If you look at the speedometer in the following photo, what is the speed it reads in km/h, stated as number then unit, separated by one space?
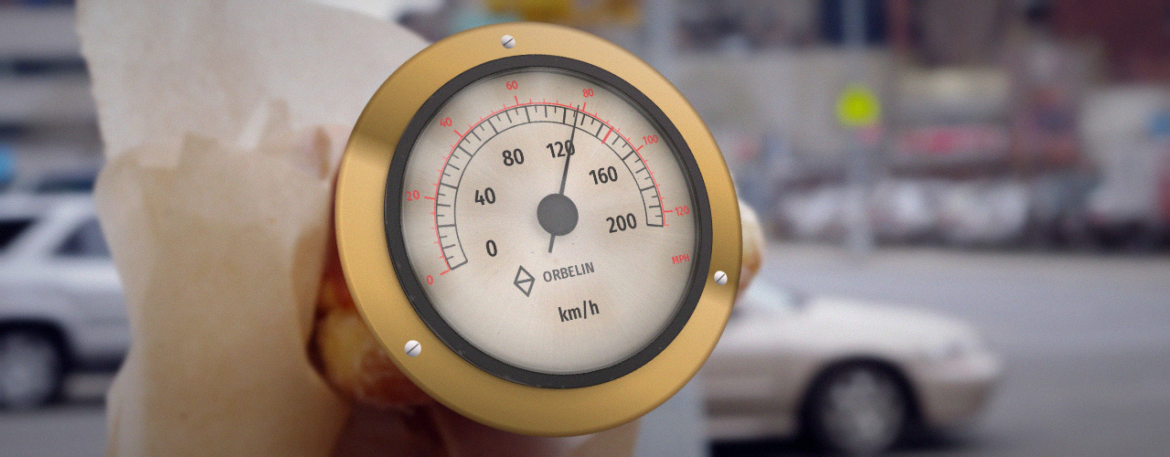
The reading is 125 km/h
